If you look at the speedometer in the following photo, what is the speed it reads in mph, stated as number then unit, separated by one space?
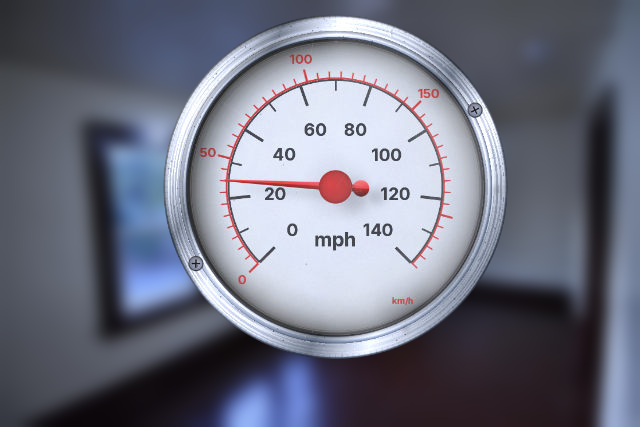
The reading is 25 mph
